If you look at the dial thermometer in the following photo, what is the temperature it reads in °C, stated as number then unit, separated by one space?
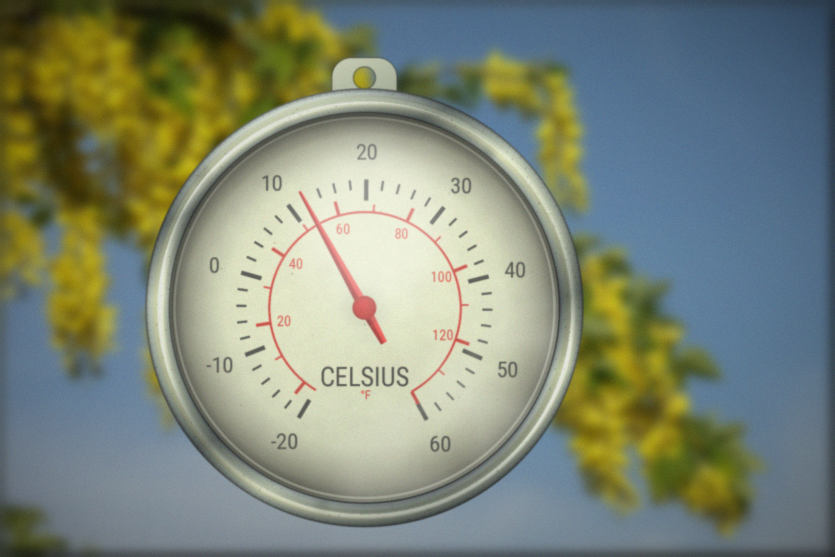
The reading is 12 °C
